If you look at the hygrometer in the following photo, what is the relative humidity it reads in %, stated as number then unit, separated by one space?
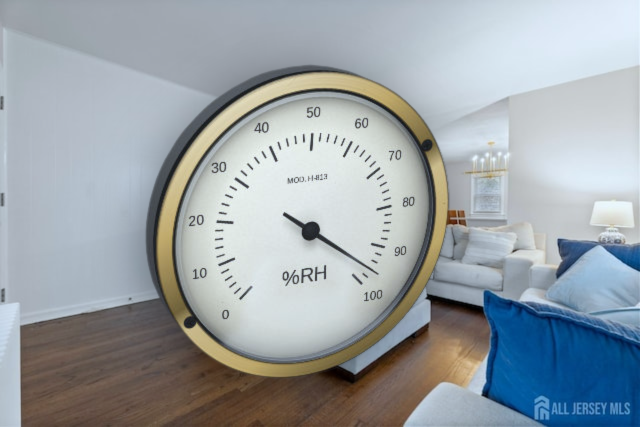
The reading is 96 %
